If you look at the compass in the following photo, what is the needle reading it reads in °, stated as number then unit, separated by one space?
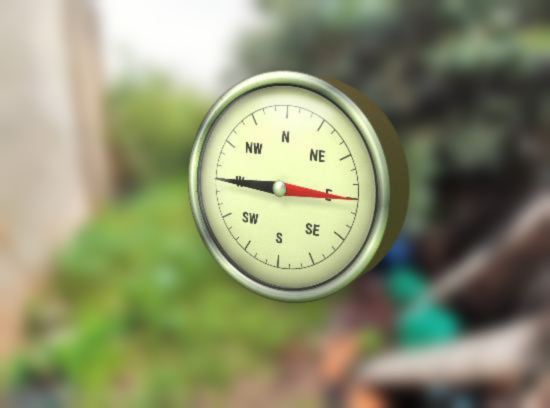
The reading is 90 °
